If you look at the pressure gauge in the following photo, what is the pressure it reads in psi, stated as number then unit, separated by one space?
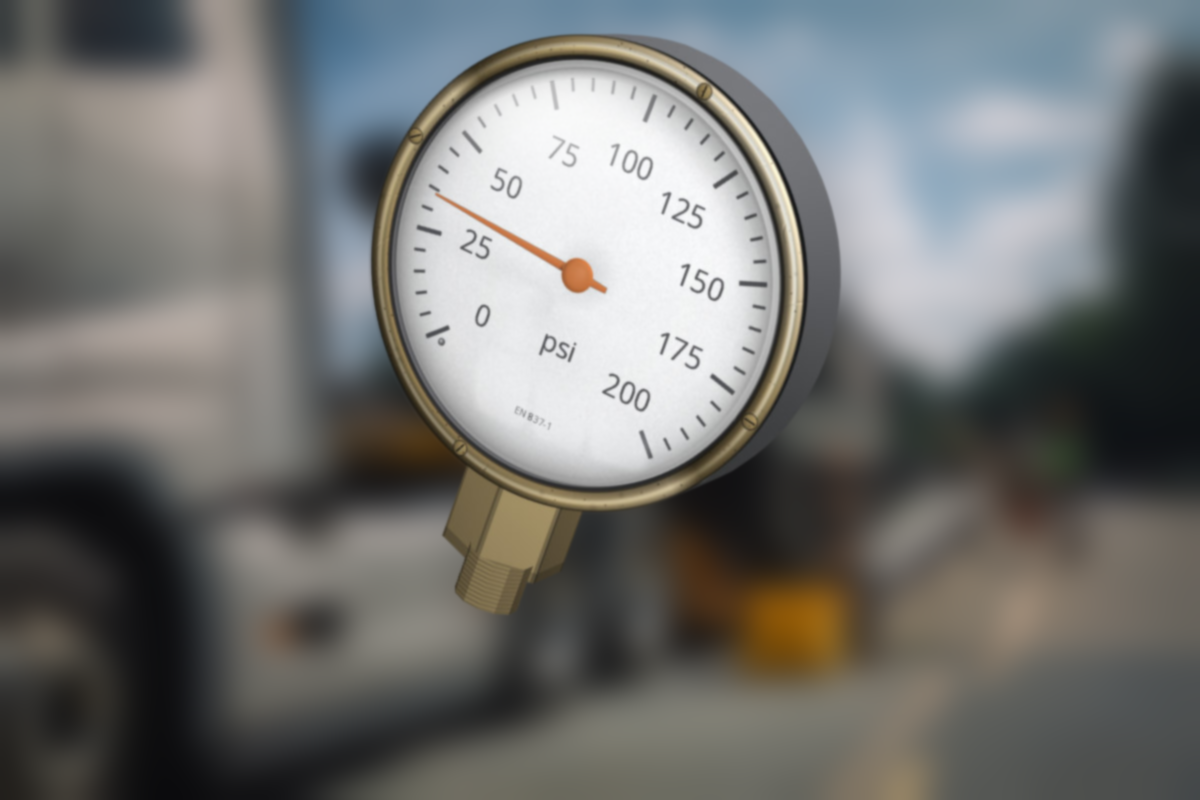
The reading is 35 psi
